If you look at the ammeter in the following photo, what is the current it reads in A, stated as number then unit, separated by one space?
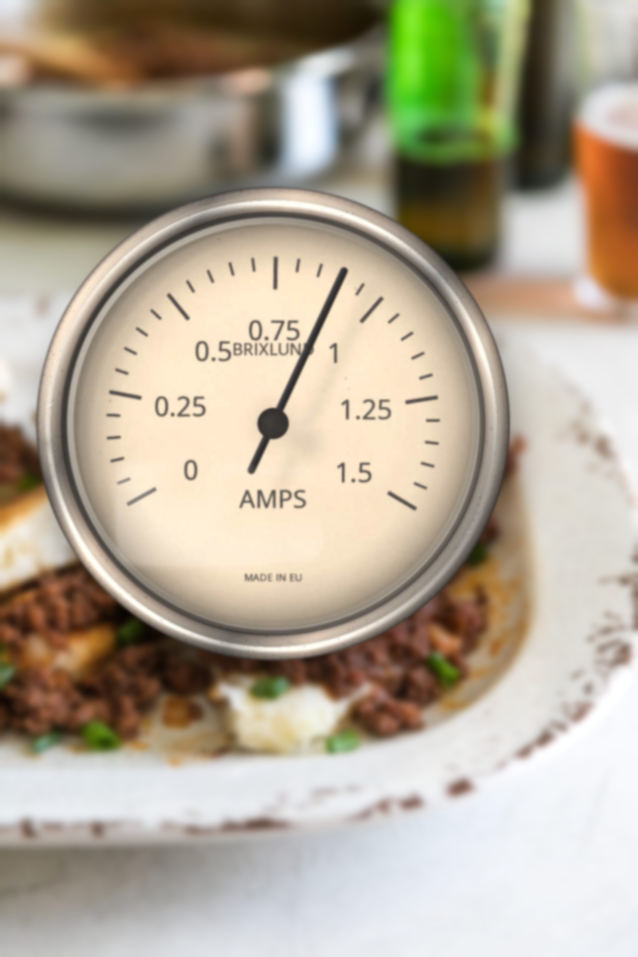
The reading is 0.9 A
